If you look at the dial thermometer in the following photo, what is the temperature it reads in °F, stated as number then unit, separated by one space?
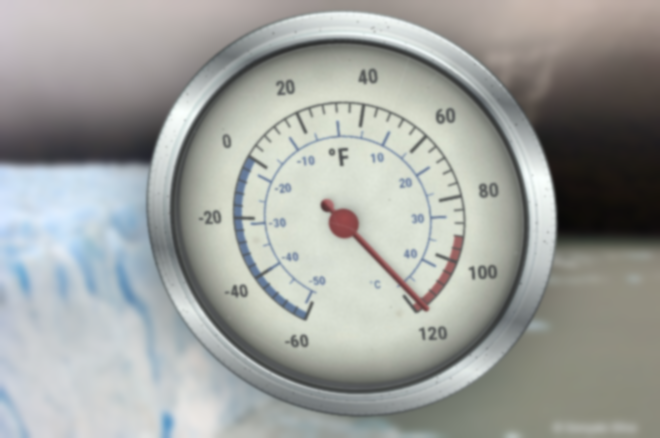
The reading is 116 °F
